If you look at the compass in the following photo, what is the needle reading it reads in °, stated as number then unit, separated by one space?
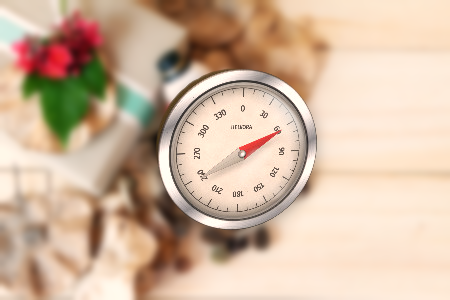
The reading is 60 °
